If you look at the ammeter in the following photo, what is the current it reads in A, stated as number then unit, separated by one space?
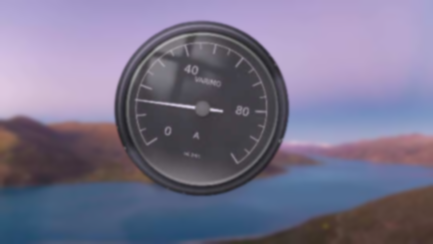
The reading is 15 A
